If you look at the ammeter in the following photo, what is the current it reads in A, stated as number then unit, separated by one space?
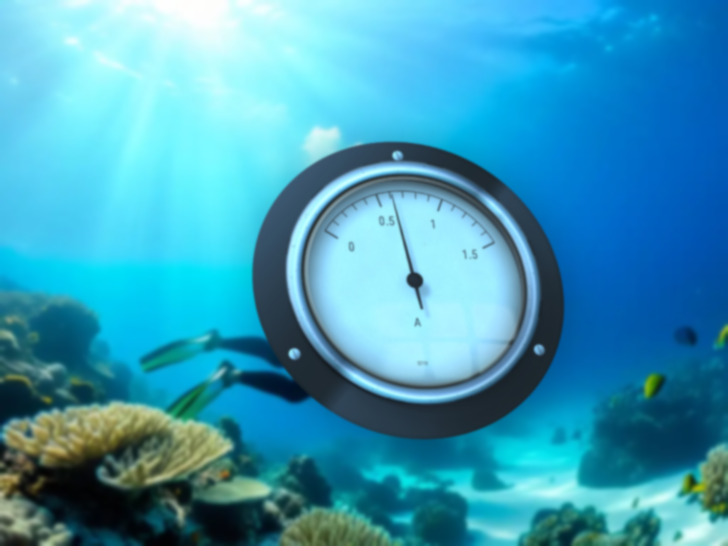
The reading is 0.6 A
